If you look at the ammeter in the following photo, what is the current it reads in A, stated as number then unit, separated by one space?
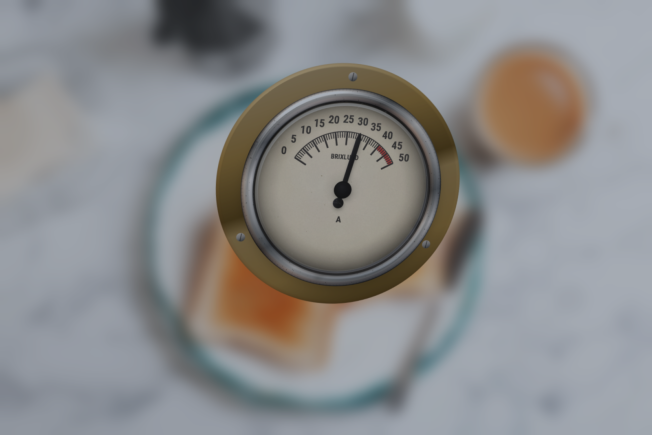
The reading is 30 A
